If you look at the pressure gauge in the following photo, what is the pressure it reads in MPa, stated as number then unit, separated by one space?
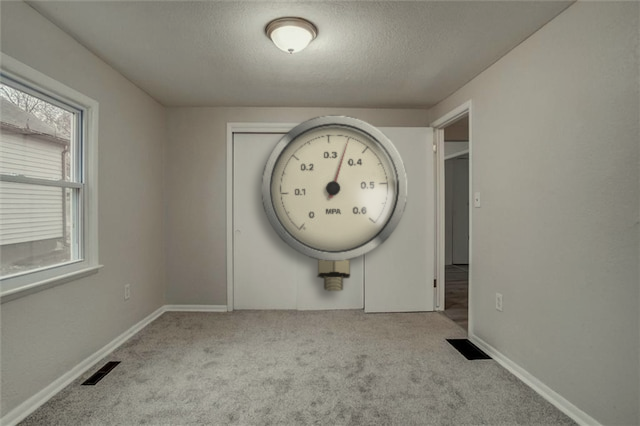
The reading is 0.35 MPa
